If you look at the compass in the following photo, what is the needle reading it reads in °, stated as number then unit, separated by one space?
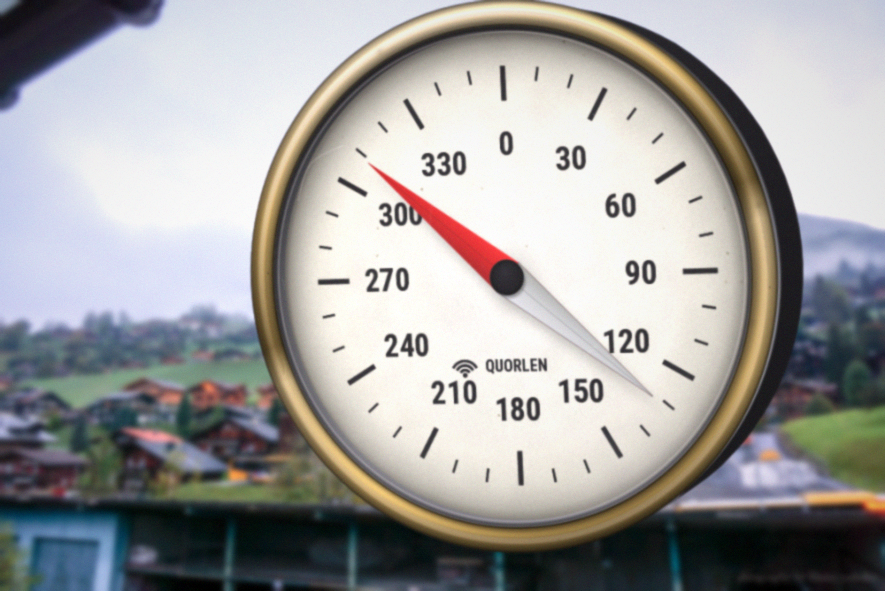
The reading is 310 °
